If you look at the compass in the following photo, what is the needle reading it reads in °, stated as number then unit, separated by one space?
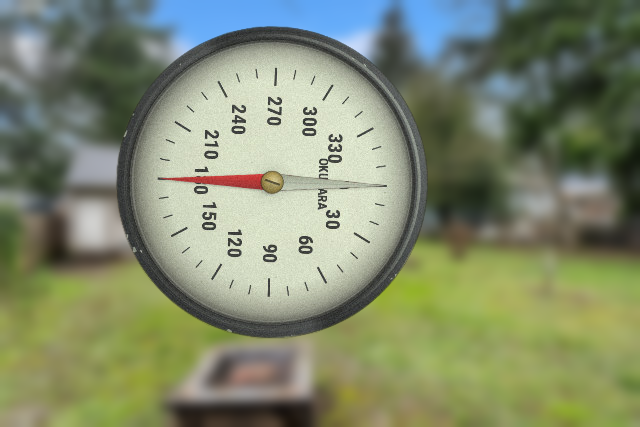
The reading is 180 °
